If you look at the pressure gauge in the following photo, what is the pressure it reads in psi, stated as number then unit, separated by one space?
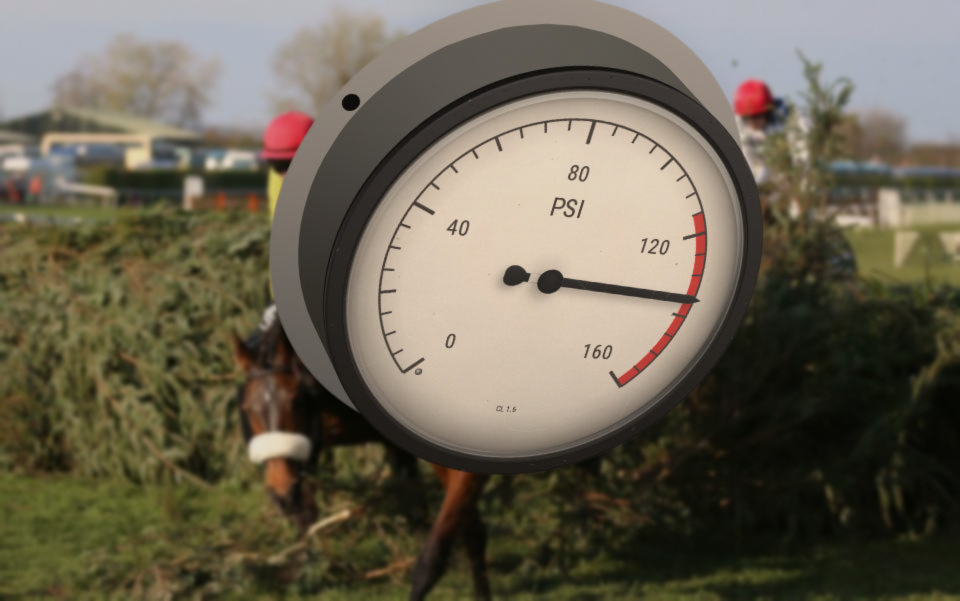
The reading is 135 psi
